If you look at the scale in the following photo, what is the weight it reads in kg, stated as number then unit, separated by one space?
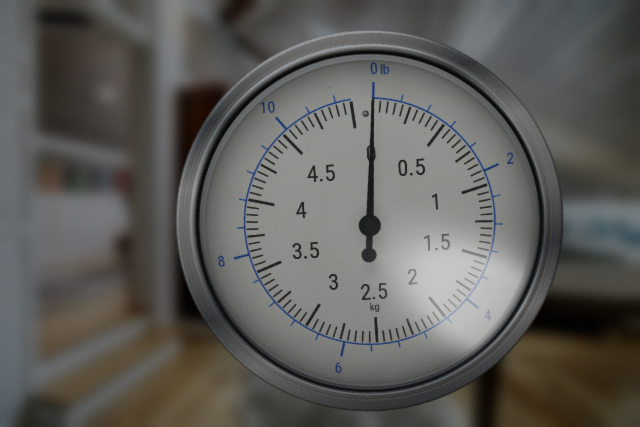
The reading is 0 kg
